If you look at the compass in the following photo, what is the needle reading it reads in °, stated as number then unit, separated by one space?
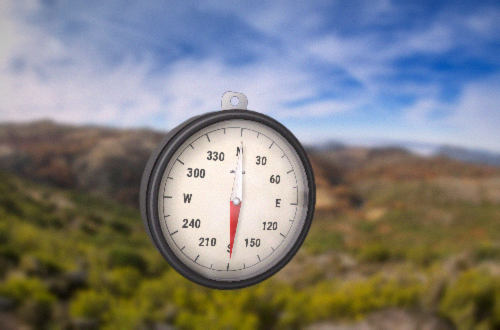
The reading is 180 °
